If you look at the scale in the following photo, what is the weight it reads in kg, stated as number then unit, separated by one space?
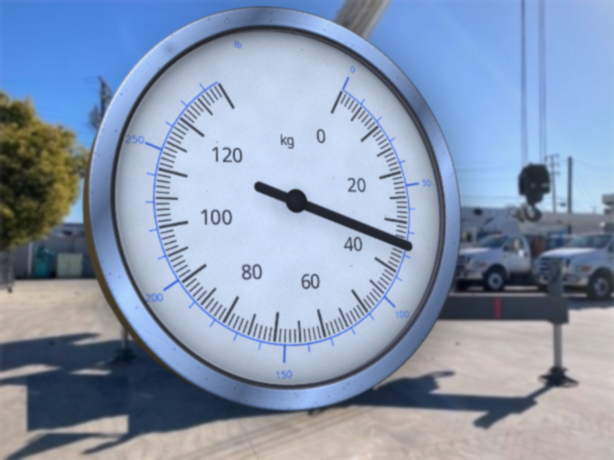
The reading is 35 kg
